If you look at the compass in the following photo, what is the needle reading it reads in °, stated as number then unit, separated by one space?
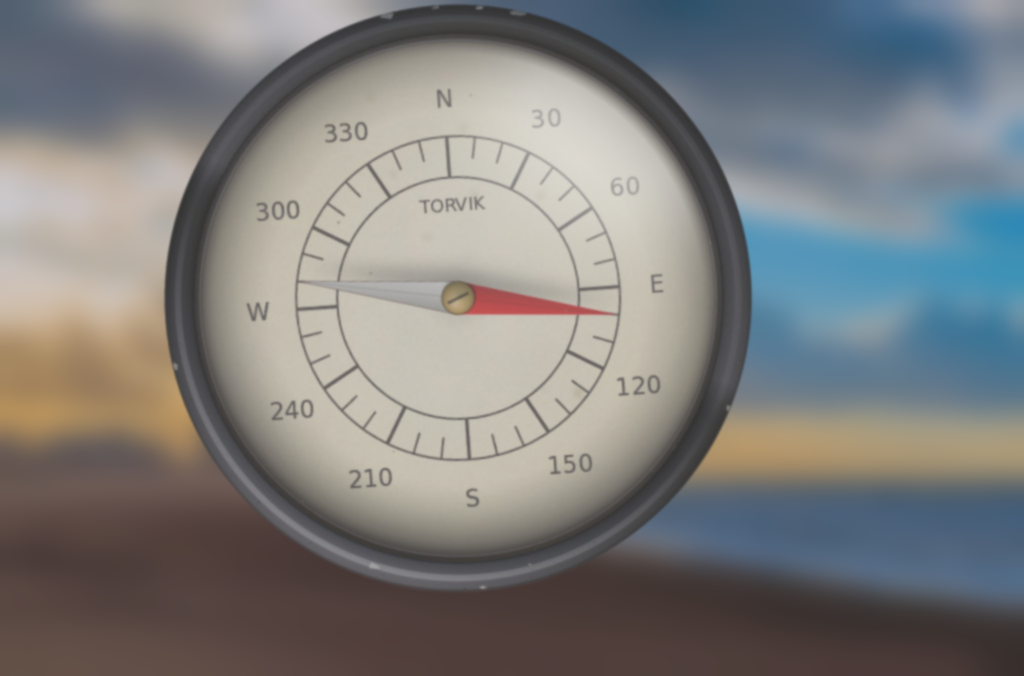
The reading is 100 °
